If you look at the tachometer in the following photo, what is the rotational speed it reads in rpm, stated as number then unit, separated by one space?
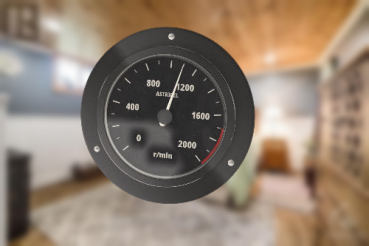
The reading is 1100 rpm
